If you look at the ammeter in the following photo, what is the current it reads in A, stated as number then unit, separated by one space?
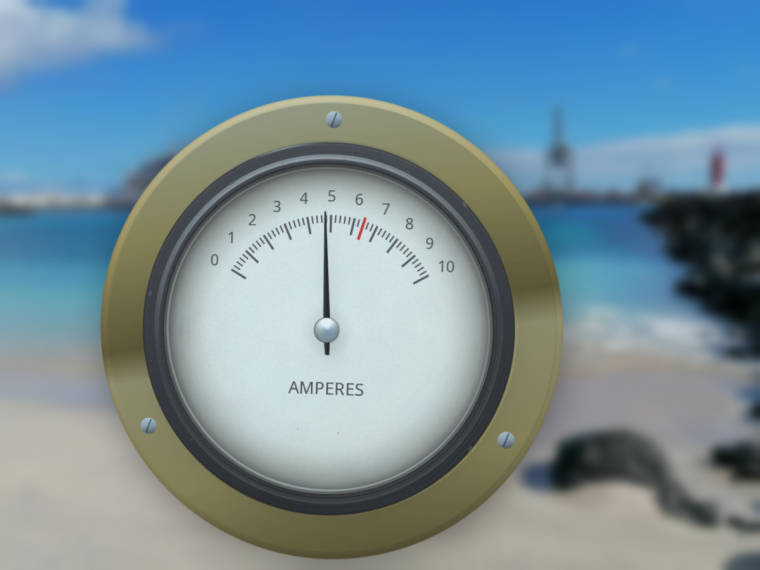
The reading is 4.8 A
